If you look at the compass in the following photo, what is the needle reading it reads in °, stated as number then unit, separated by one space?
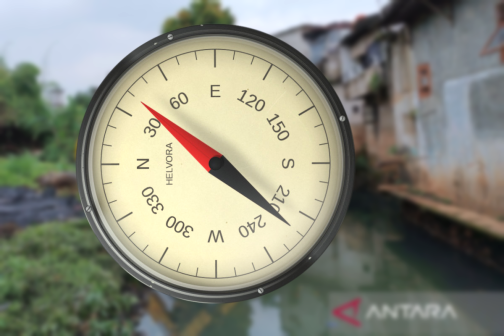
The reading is 40 °
